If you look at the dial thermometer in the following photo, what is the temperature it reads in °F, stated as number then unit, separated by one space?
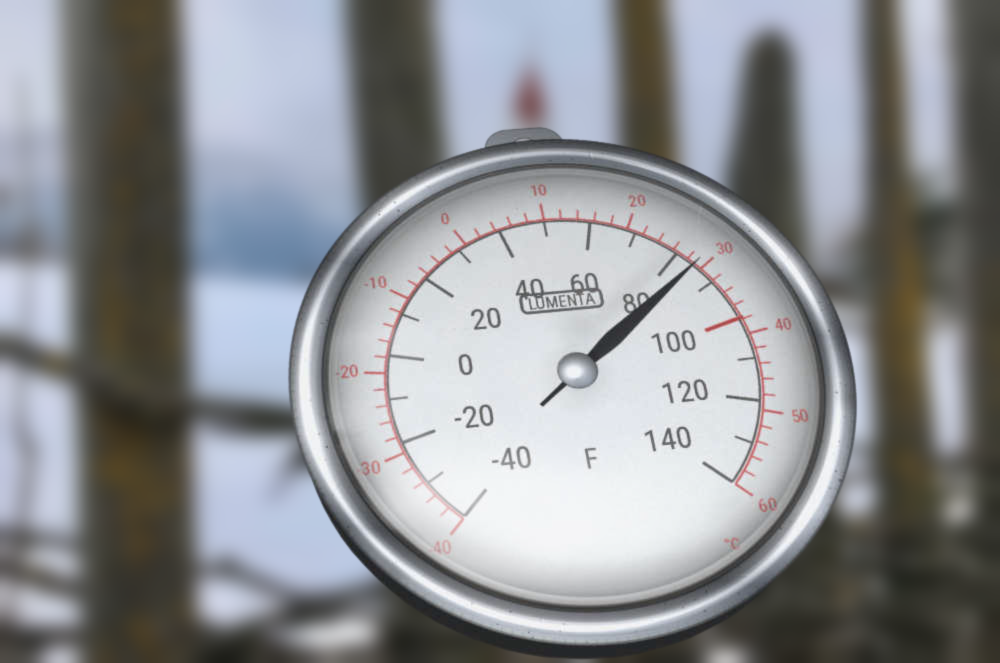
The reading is 85 °F
